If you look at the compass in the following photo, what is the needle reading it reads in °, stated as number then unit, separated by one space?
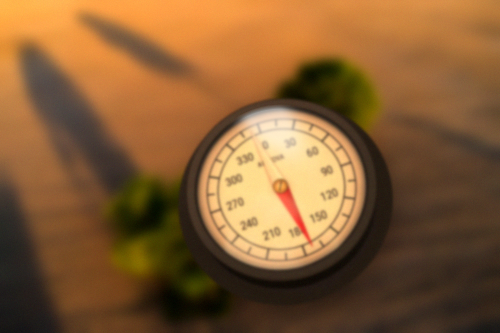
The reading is 172.5 °
